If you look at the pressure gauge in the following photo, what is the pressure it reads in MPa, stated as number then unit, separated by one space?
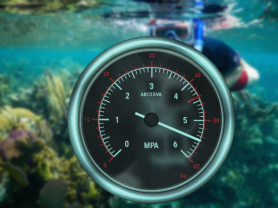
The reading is 5.5 MPa
